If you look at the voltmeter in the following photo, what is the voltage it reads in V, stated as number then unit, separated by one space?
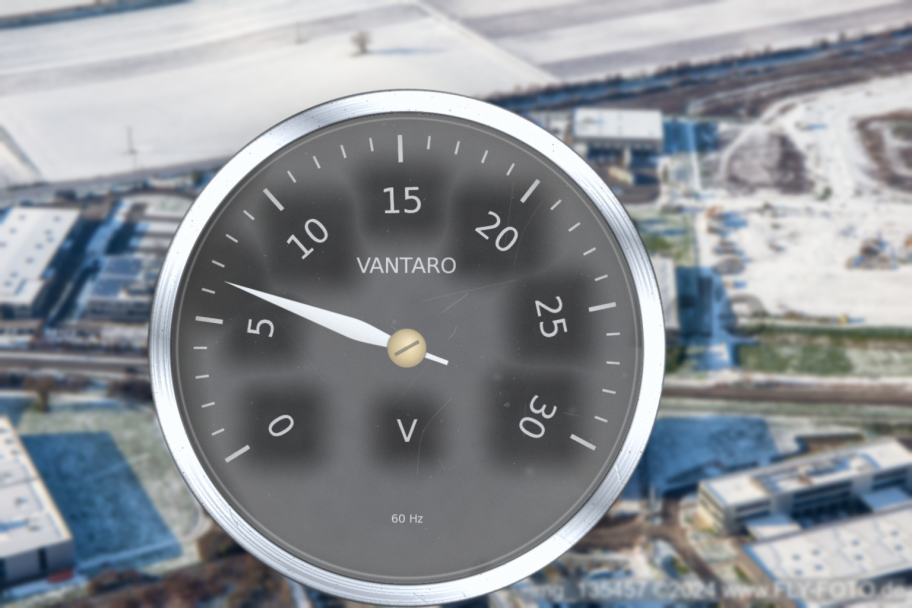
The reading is 6.5 V
